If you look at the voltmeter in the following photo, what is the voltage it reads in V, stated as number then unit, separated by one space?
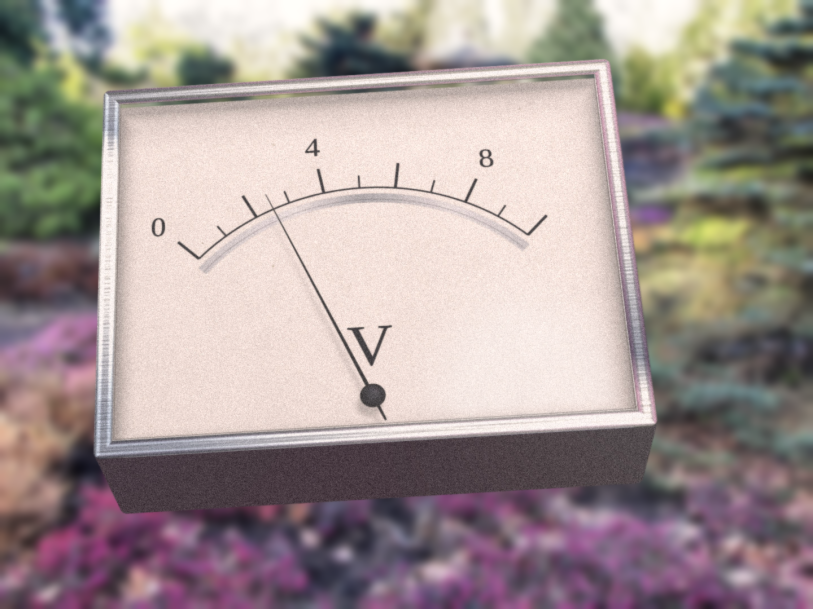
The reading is 2.5 V
